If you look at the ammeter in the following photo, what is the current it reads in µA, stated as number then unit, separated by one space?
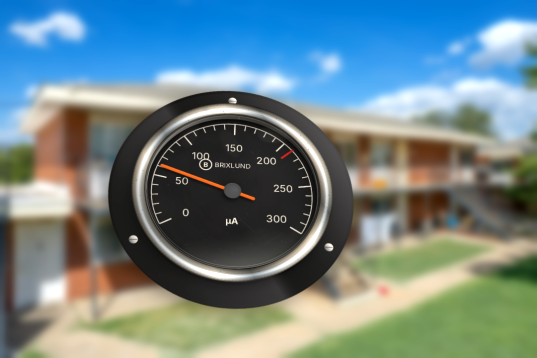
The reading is 60 µA
